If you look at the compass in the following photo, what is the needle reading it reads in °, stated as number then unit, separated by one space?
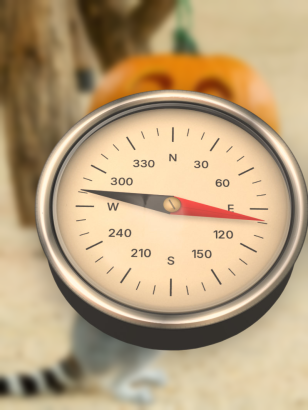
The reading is 100 °
